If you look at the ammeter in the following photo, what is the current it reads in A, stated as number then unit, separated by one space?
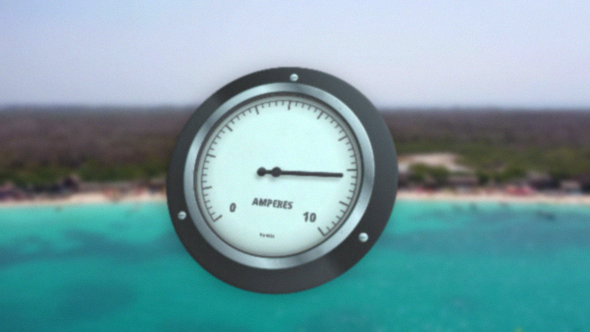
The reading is 8.2 A
